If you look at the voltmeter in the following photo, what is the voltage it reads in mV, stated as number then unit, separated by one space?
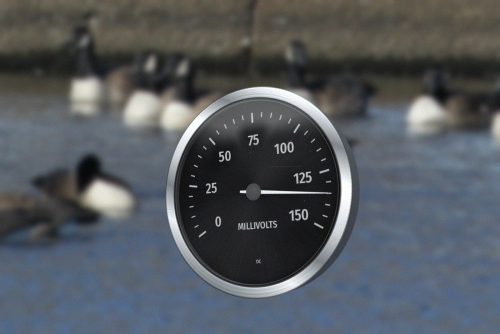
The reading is 135 mV
